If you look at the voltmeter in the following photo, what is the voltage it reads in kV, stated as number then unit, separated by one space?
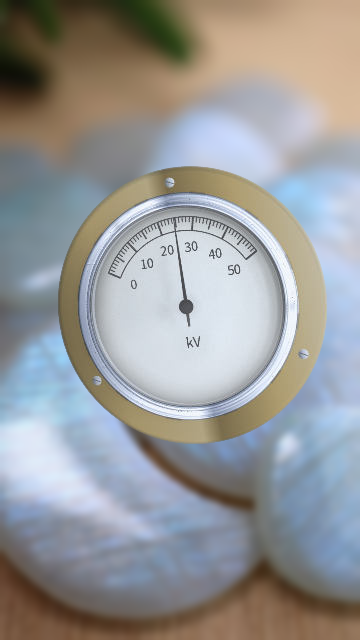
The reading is 25 kV
